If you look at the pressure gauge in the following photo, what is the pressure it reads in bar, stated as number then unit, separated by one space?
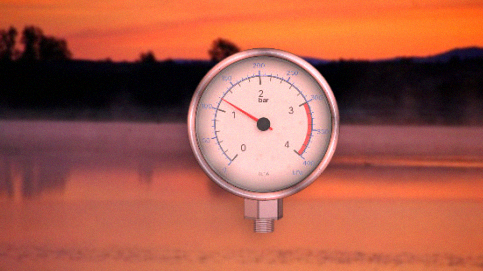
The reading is 1.2 bar
